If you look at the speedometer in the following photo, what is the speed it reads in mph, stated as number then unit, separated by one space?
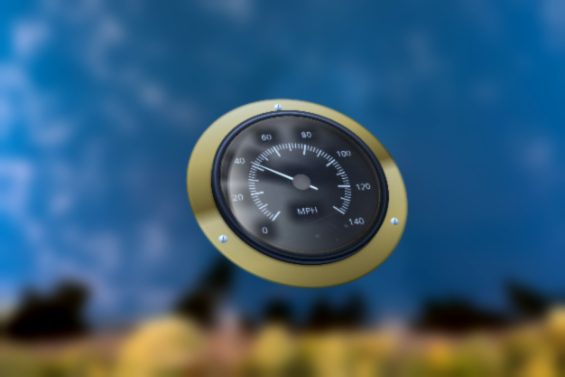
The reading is 40 mph
